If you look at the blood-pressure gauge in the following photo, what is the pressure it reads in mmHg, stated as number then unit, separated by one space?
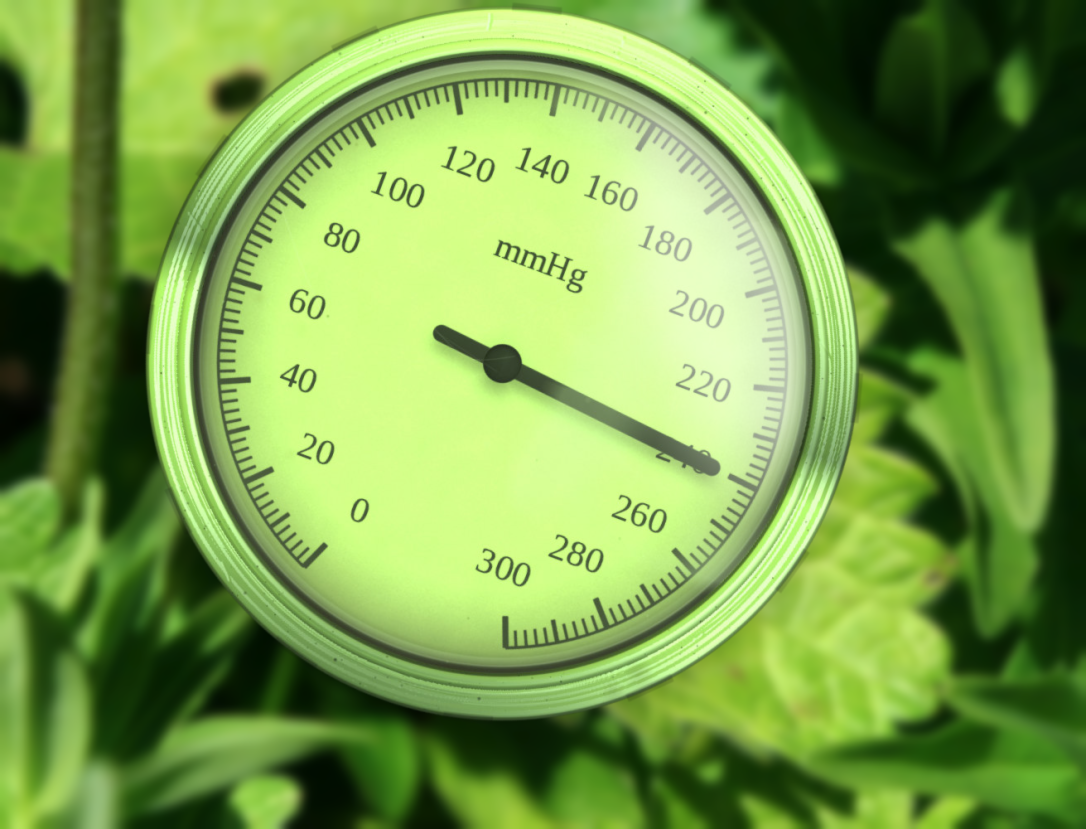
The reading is 240 mmHg
